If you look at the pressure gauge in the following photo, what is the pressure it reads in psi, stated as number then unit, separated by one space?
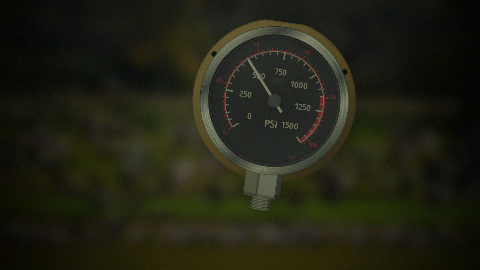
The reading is 500 psi
